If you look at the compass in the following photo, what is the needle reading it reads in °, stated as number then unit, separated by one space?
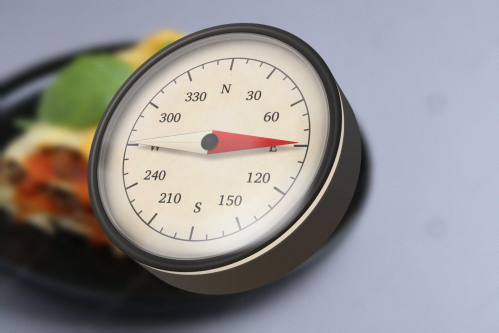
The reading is 90 °
